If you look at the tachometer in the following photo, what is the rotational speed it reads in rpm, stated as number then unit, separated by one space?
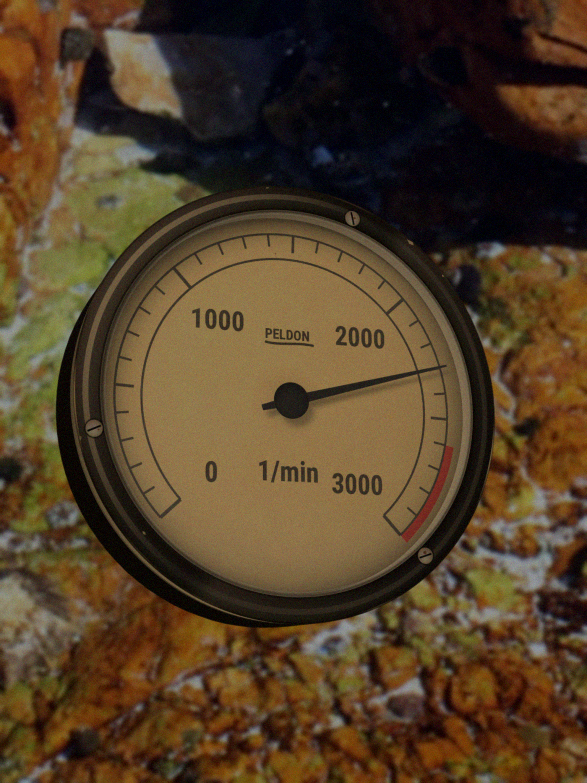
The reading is 2300 rpm
